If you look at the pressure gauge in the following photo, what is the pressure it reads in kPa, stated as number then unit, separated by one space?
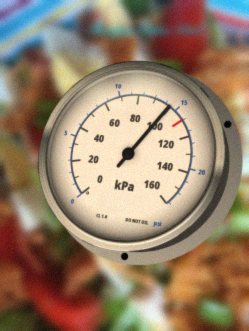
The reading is 100 kPa
